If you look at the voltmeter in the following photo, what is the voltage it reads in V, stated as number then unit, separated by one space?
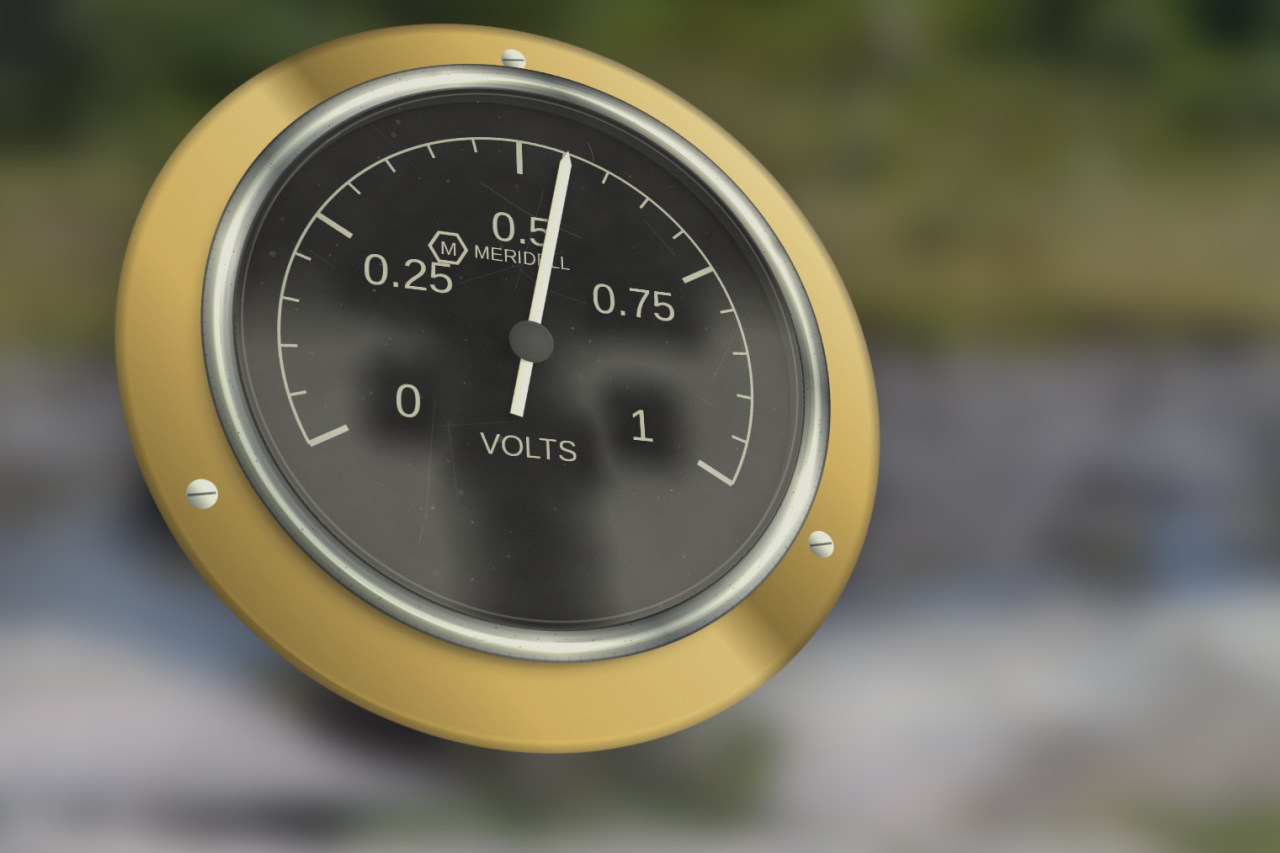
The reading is 0.55 V
